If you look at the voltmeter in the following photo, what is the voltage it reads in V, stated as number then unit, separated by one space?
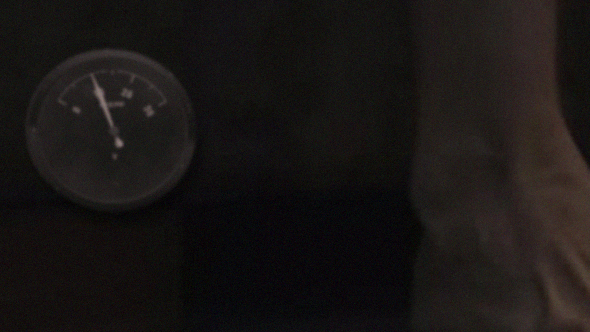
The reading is 10 V
